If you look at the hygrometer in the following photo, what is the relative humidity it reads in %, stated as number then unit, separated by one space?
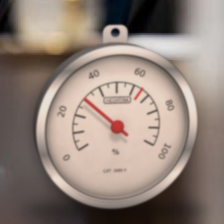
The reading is 30 %
